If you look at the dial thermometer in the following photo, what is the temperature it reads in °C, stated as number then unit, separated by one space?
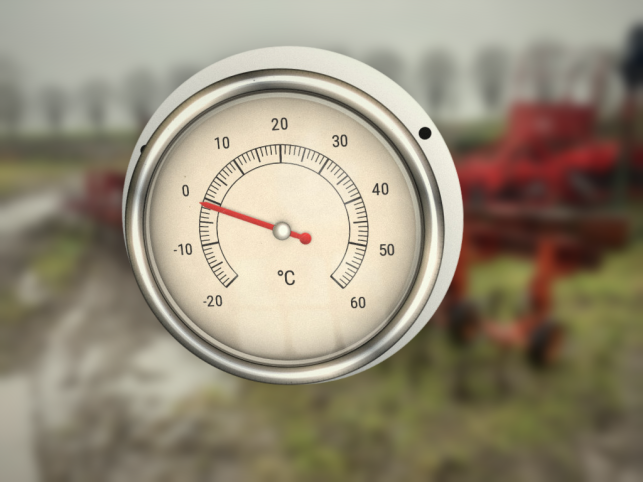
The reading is -1 °C
